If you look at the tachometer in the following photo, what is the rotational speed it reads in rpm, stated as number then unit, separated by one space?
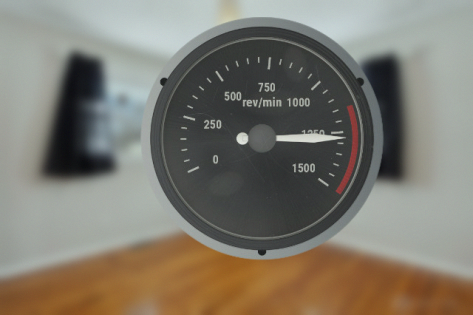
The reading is 1275 rpm
